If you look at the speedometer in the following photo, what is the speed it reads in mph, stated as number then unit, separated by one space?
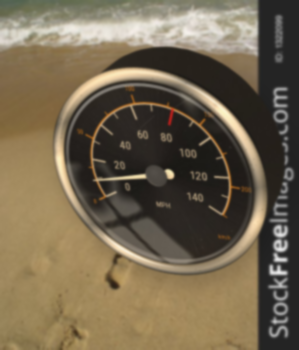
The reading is 10 mph
